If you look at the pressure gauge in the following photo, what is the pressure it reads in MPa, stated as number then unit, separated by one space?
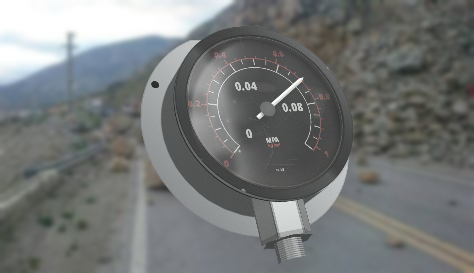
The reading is 0.07 MPa
